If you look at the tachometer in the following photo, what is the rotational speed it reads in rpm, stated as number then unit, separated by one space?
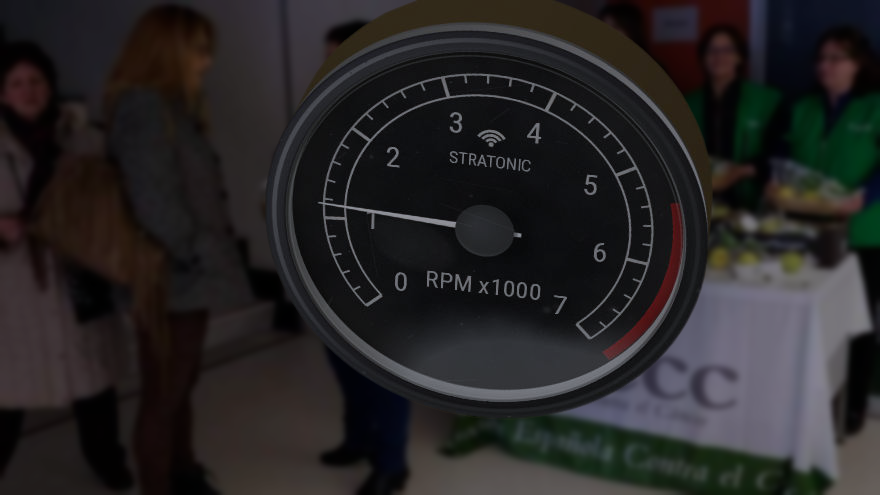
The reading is 1200 rpm
